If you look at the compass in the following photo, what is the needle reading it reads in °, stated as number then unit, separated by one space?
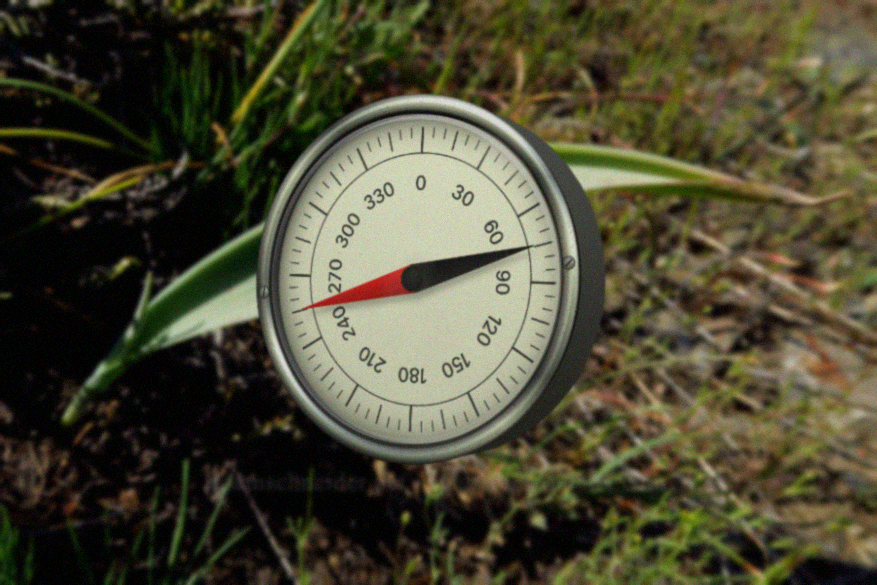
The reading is 255 °
